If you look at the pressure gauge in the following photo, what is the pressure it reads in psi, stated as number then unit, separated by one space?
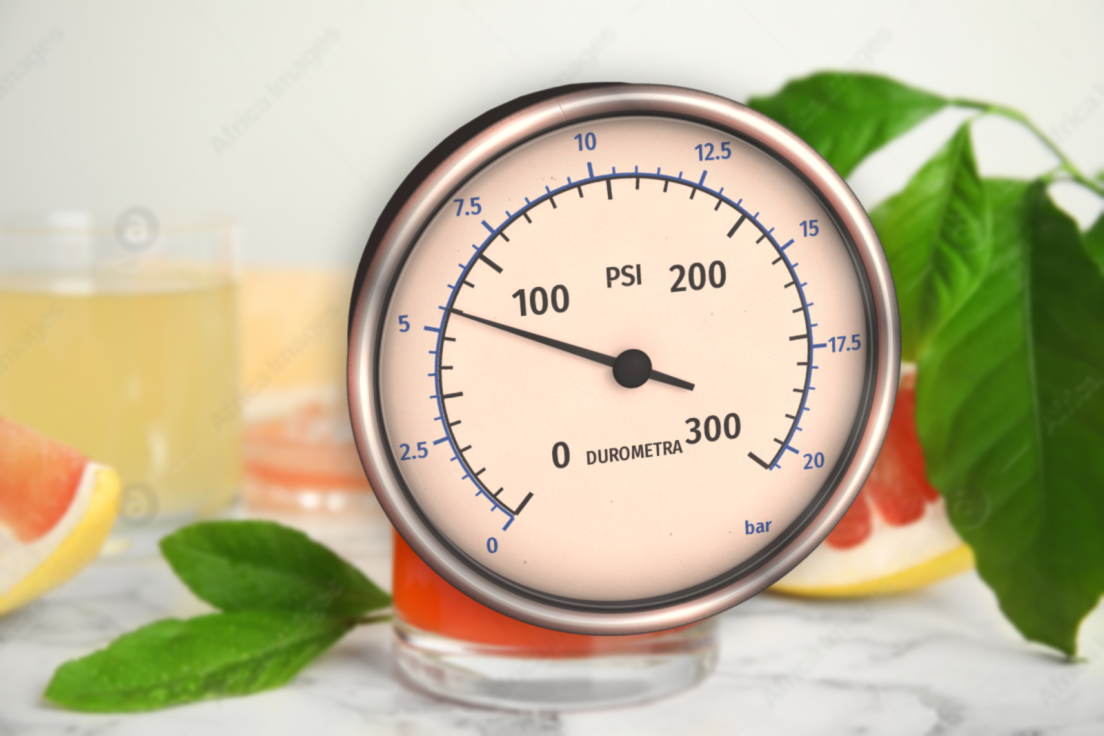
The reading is 80 psi
